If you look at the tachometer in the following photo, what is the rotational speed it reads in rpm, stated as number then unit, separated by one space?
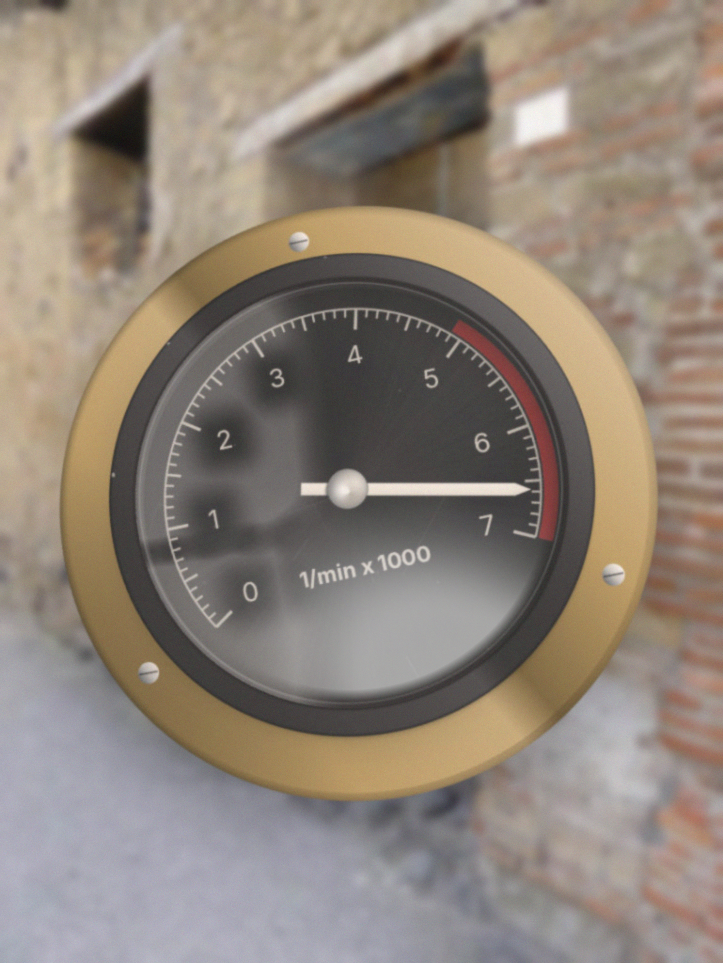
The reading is 6600 rpm
